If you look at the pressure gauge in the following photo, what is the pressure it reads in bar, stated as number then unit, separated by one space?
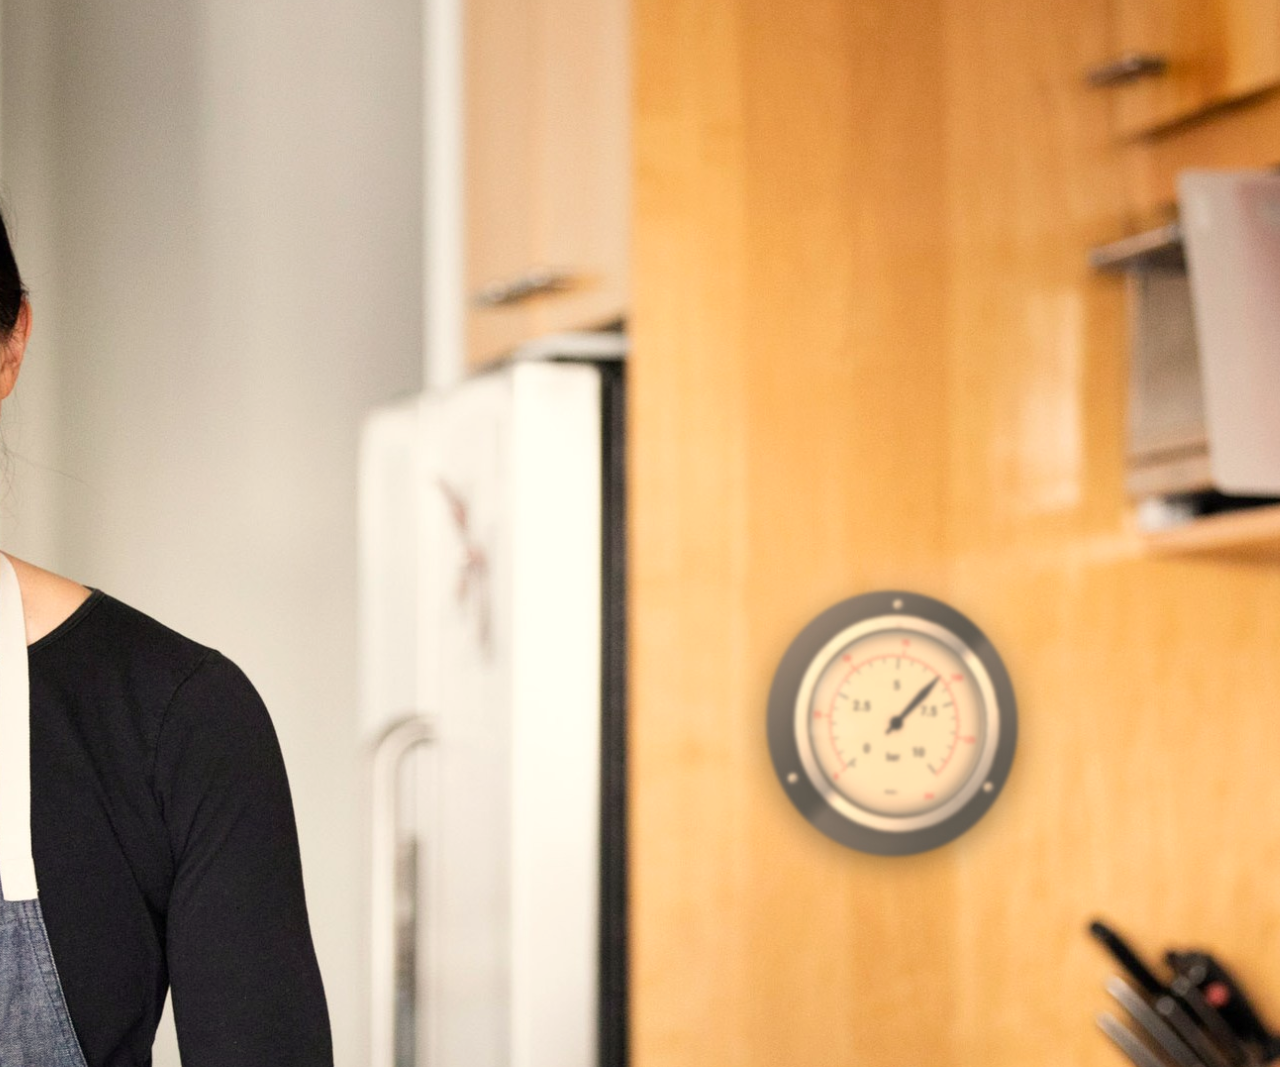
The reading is 6.5 bar
